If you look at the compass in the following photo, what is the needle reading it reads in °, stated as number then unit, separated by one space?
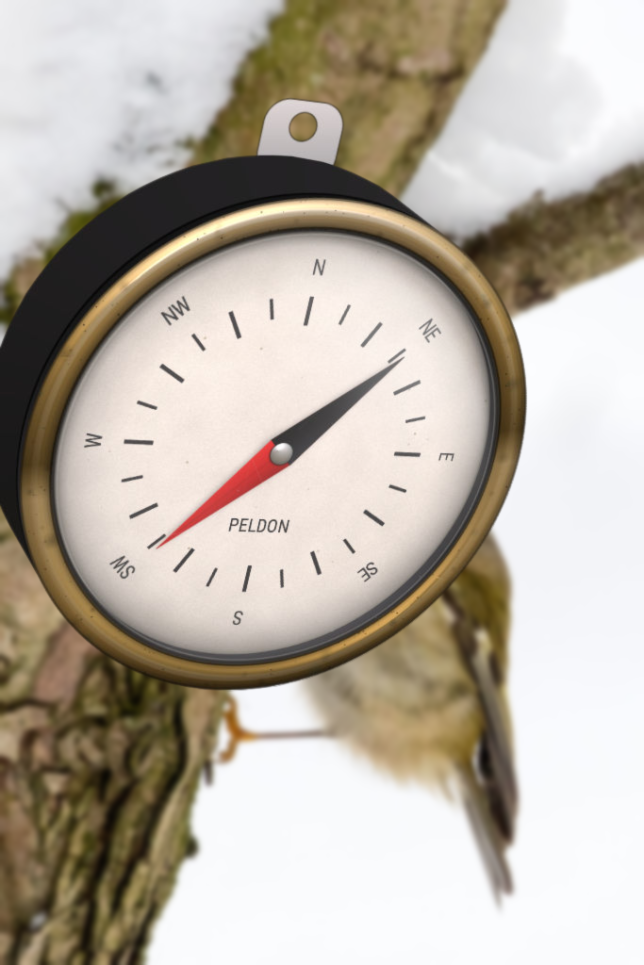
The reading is 225 °
